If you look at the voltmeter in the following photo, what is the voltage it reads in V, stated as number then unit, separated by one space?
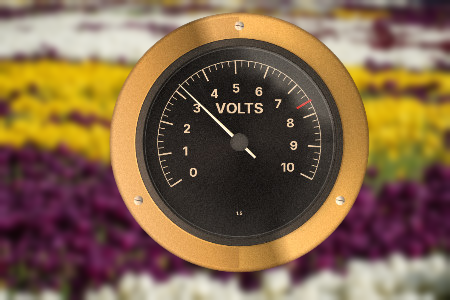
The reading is 3.2 V
